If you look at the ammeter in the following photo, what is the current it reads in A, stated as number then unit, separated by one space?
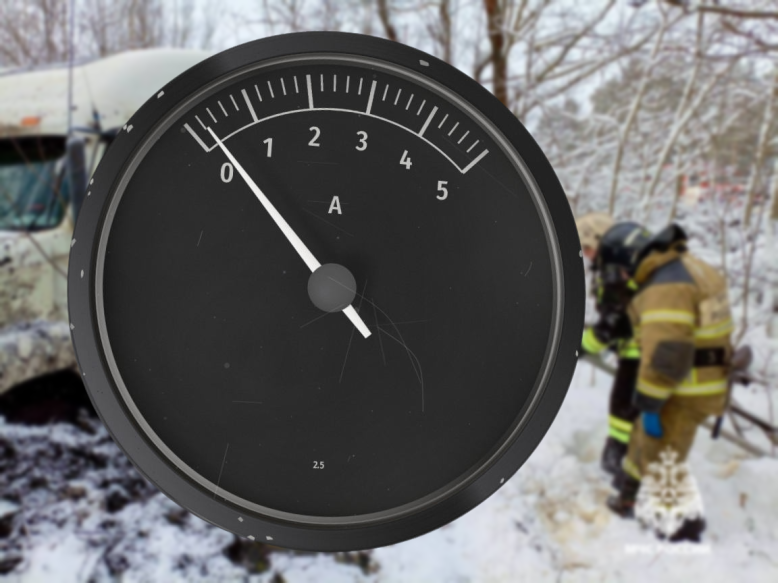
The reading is 0.2 A
